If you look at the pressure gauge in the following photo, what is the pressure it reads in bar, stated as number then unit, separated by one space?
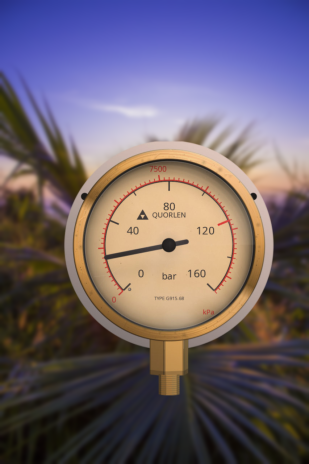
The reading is 20 bar
